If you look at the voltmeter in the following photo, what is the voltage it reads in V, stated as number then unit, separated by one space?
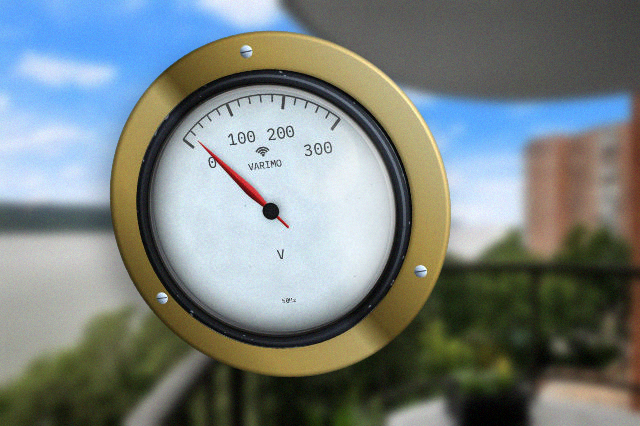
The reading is 20 V
